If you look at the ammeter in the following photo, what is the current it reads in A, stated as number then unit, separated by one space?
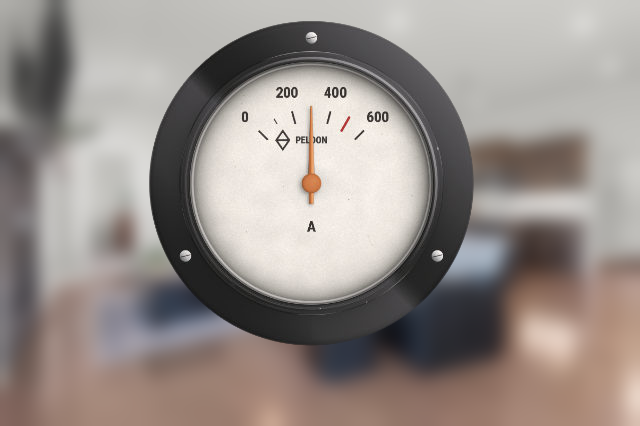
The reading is 300 A
